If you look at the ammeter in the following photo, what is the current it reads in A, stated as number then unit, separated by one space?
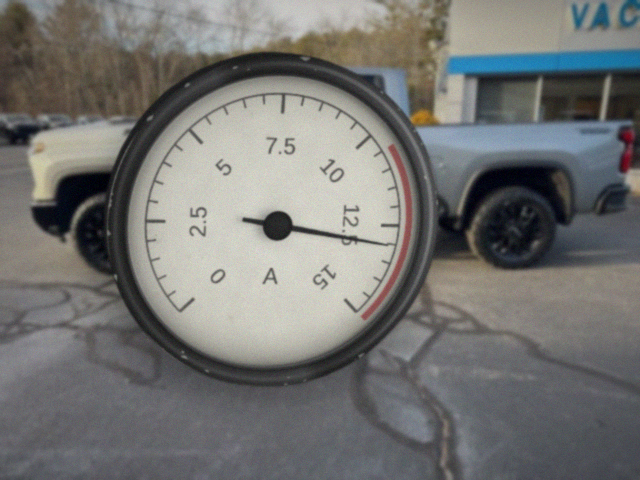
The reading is 13 A
